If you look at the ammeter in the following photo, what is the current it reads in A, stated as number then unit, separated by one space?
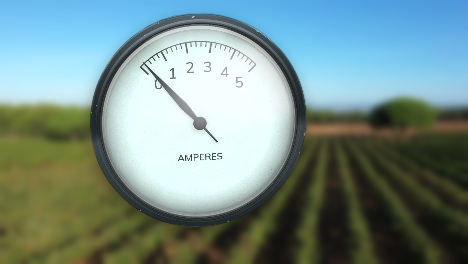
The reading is 0.2 A
